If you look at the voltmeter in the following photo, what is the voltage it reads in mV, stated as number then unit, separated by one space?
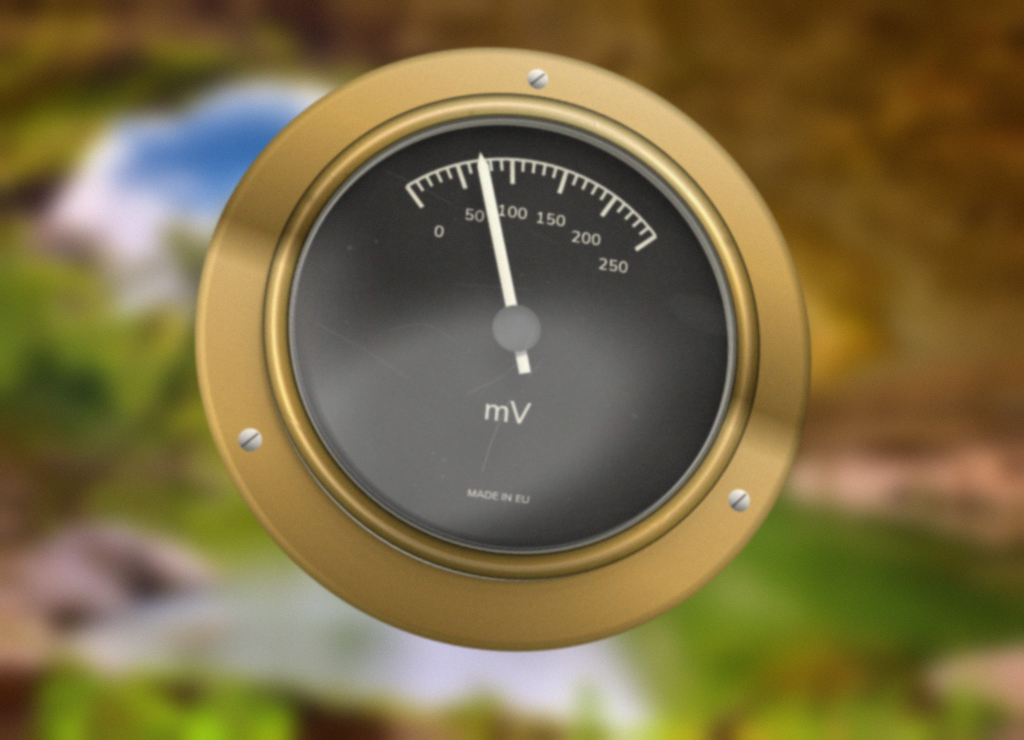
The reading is 70 mV
